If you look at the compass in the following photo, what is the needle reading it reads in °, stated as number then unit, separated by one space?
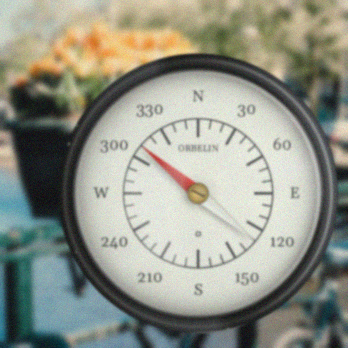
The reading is 310 °
